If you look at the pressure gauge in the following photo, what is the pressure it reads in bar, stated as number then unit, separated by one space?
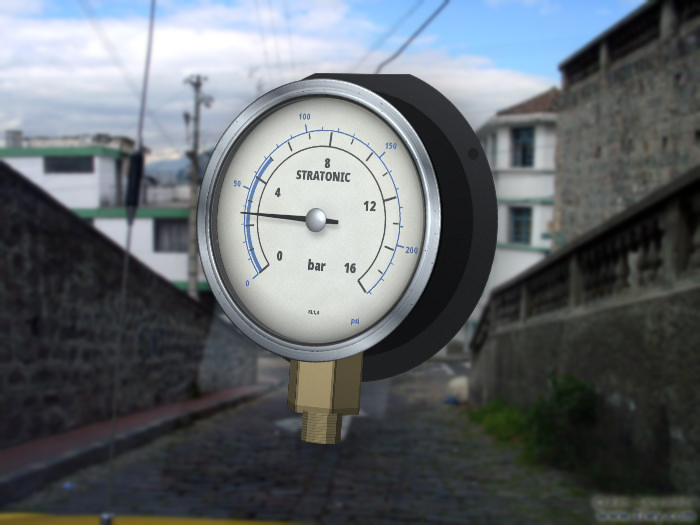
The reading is 2.5 bar
